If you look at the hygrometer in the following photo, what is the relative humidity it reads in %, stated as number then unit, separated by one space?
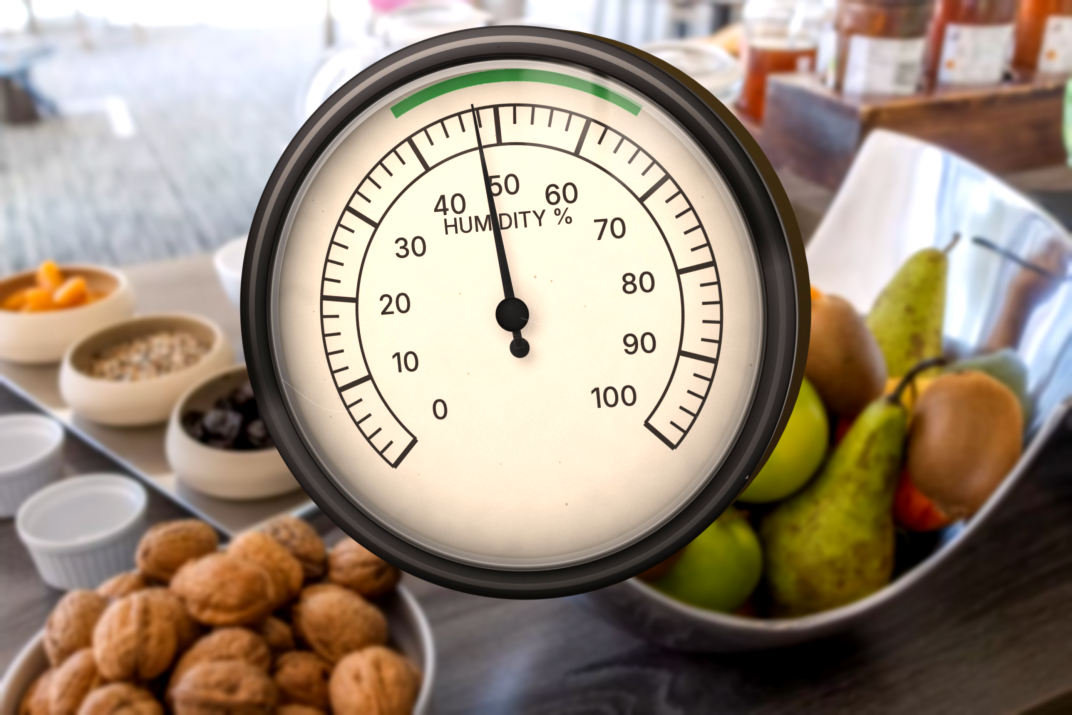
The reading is 48 %
